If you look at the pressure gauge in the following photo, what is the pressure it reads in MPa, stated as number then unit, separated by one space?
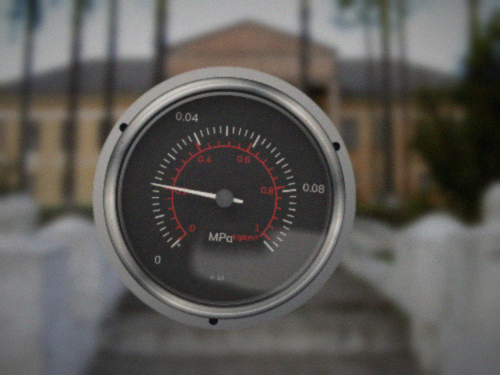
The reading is 0.02 MPa
